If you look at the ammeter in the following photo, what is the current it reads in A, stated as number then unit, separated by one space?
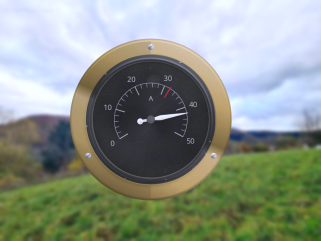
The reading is 42 A
